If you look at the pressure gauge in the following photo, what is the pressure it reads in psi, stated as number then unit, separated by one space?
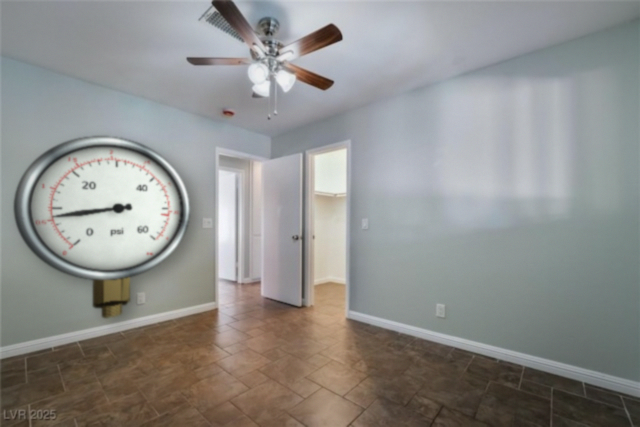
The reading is 8 psi
